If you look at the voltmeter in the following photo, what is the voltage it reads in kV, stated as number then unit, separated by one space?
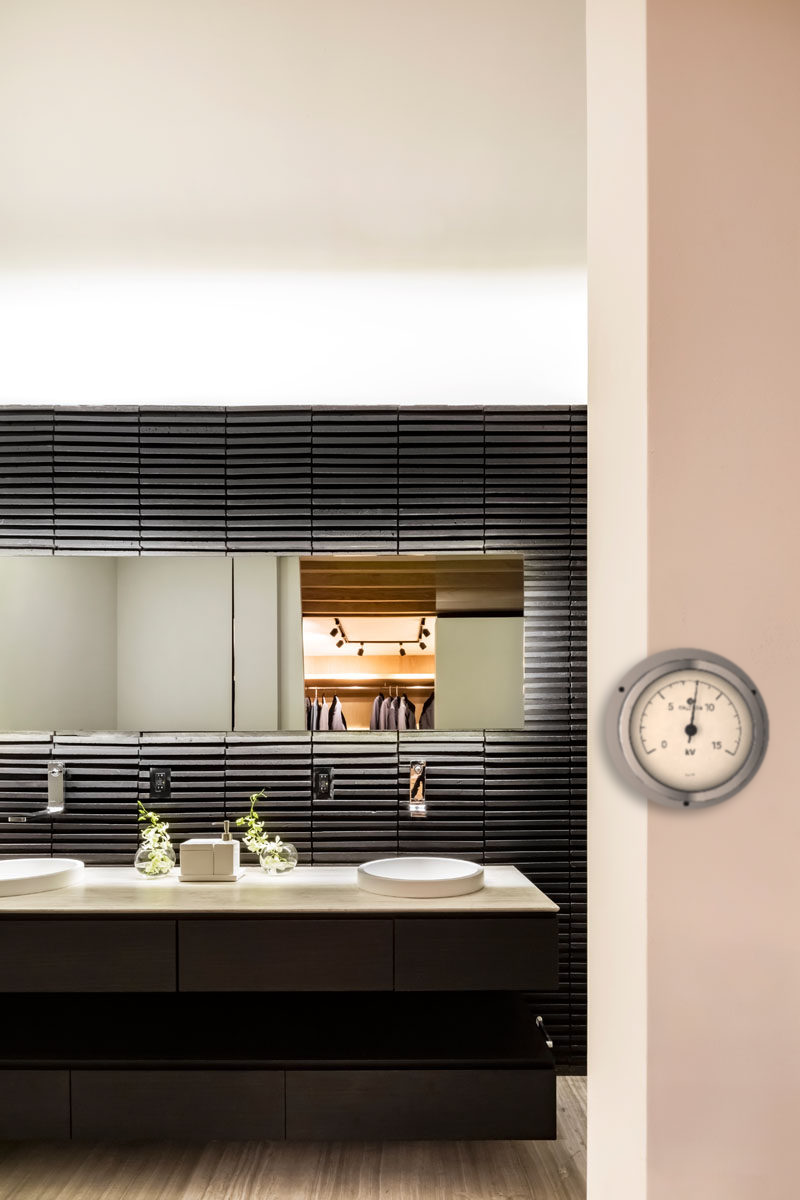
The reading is 8 kV
